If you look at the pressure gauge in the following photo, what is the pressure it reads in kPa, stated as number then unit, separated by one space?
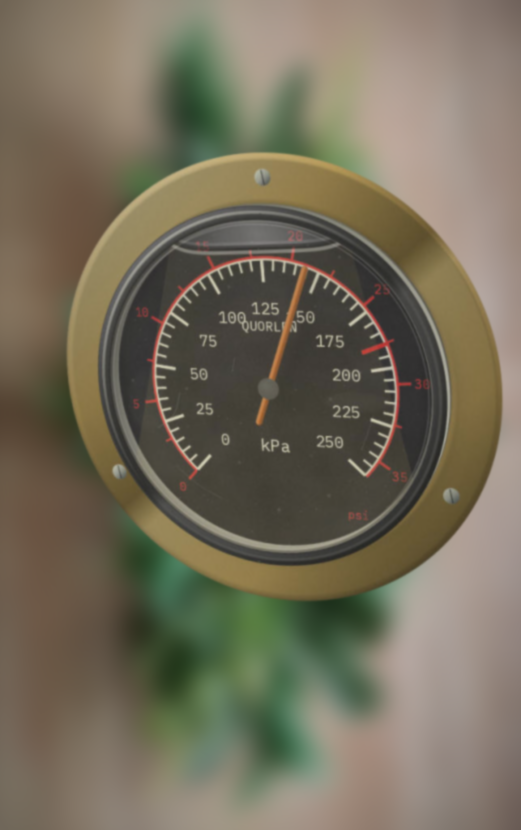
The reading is 145 kPa
